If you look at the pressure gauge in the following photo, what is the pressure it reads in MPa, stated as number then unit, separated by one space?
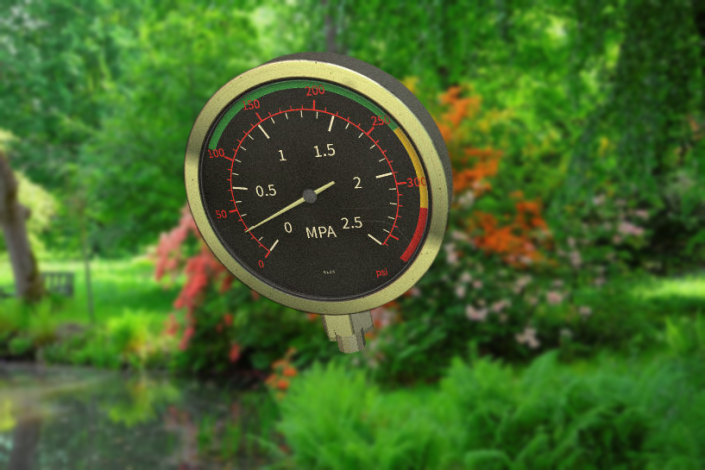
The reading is 0.2 MPa
